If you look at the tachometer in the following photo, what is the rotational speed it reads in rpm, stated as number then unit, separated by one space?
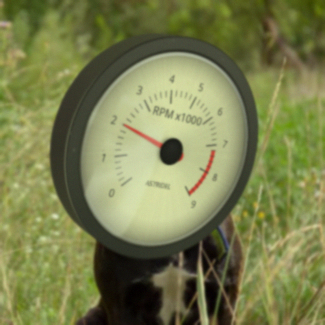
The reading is 2000 rpm
